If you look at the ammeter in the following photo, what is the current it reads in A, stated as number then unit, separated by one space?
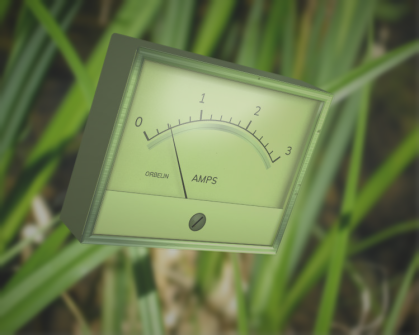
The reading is 0.4 A
